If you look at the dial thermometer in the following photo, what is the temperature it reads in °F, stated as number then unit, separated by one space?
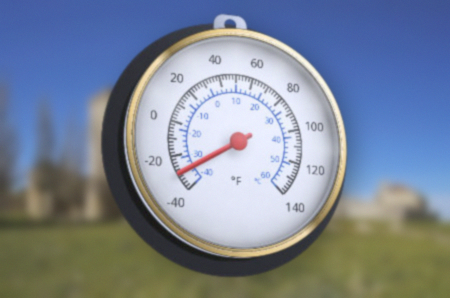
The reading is -30 °F
